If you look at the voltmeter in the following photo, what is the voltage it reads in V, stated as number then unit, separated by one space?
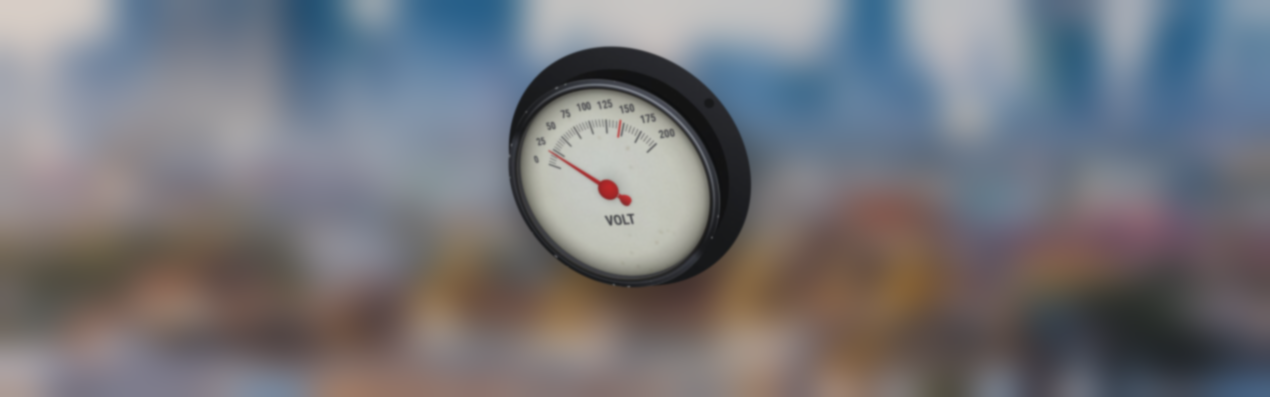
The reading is 25 V
